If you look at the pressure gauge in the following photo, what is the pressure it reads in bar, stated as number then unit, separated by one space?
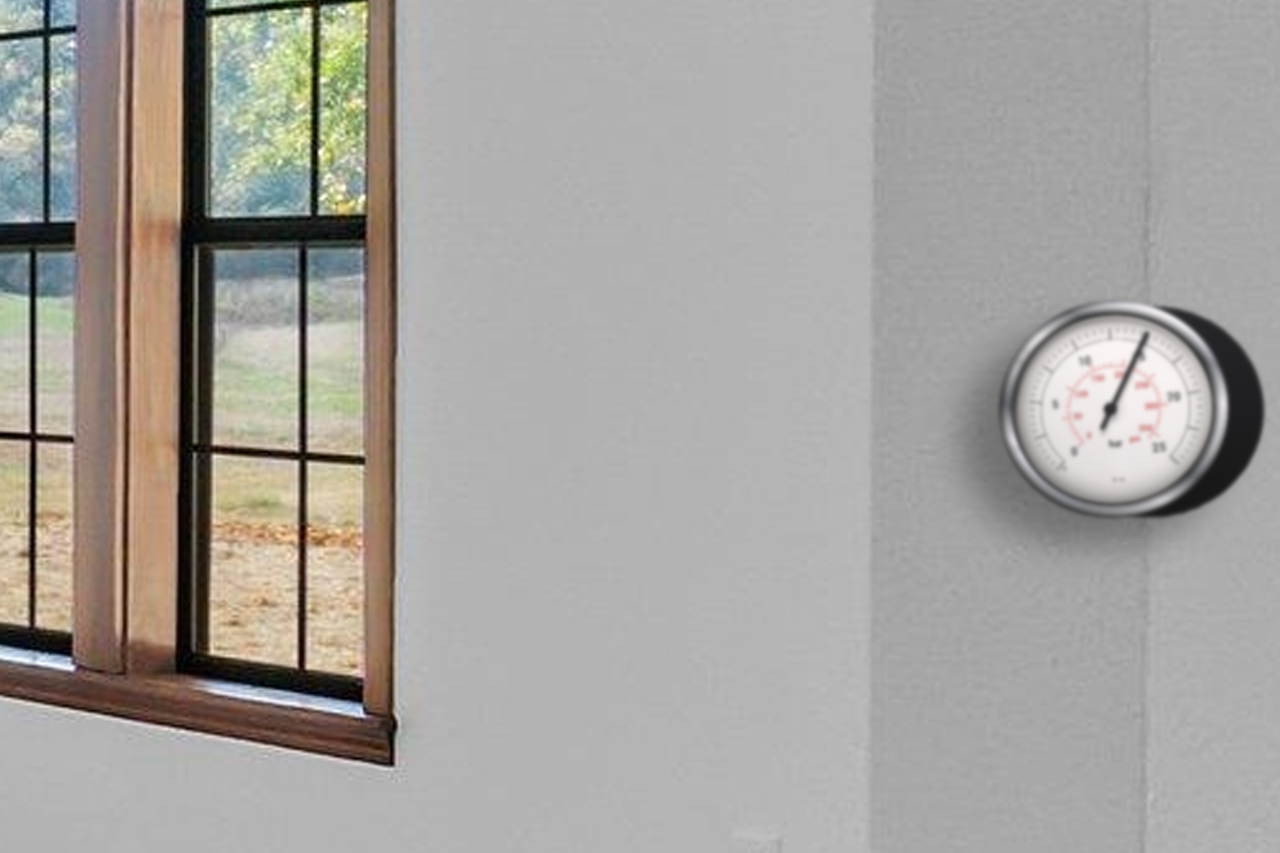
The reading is 15 bar
